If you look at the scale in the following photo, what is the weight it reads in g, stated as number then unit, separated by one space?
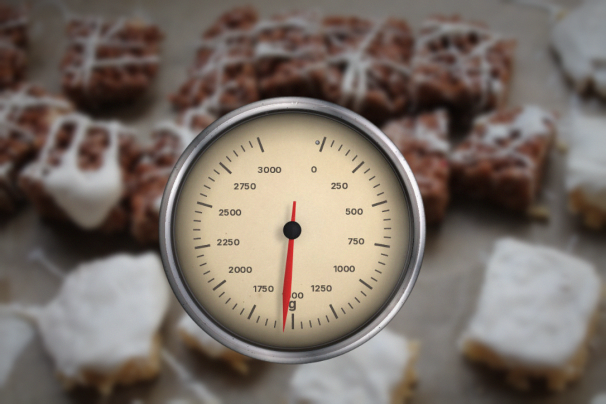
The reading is 1550 g
